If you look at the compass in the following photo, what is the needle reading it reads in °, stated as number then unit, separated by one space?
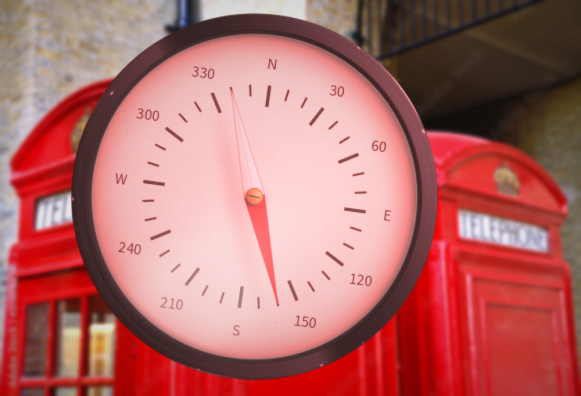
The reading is 160 °
